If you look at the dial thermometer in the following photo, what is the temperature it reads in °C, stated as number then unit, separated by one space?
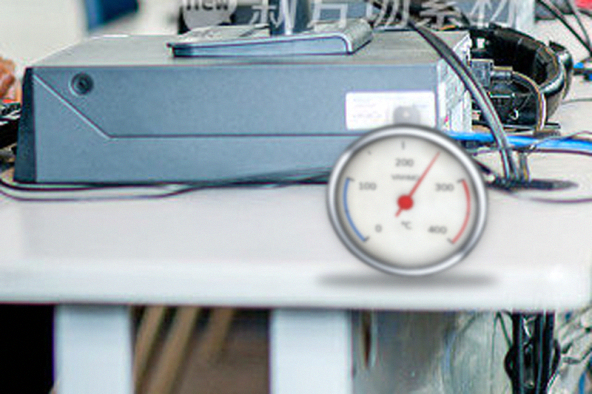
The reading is 250 °C
